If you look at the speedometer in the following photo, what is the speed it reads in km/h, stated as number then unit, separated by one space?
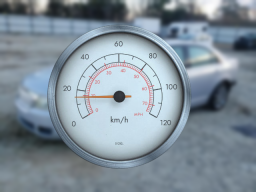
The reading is 15 km/h
